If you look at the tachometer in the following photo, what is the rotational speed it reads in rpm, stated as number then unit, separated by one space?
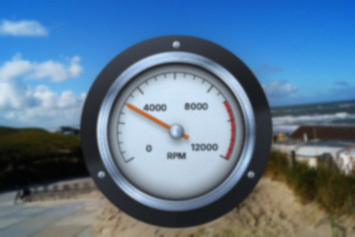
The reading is 3000 rpm
